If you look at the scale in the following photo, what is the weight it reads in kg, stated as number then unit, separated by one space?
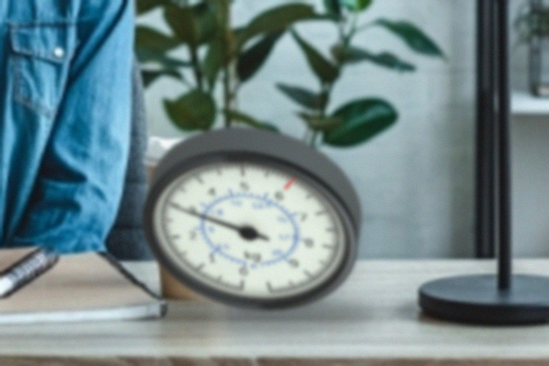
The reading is 3 kg
